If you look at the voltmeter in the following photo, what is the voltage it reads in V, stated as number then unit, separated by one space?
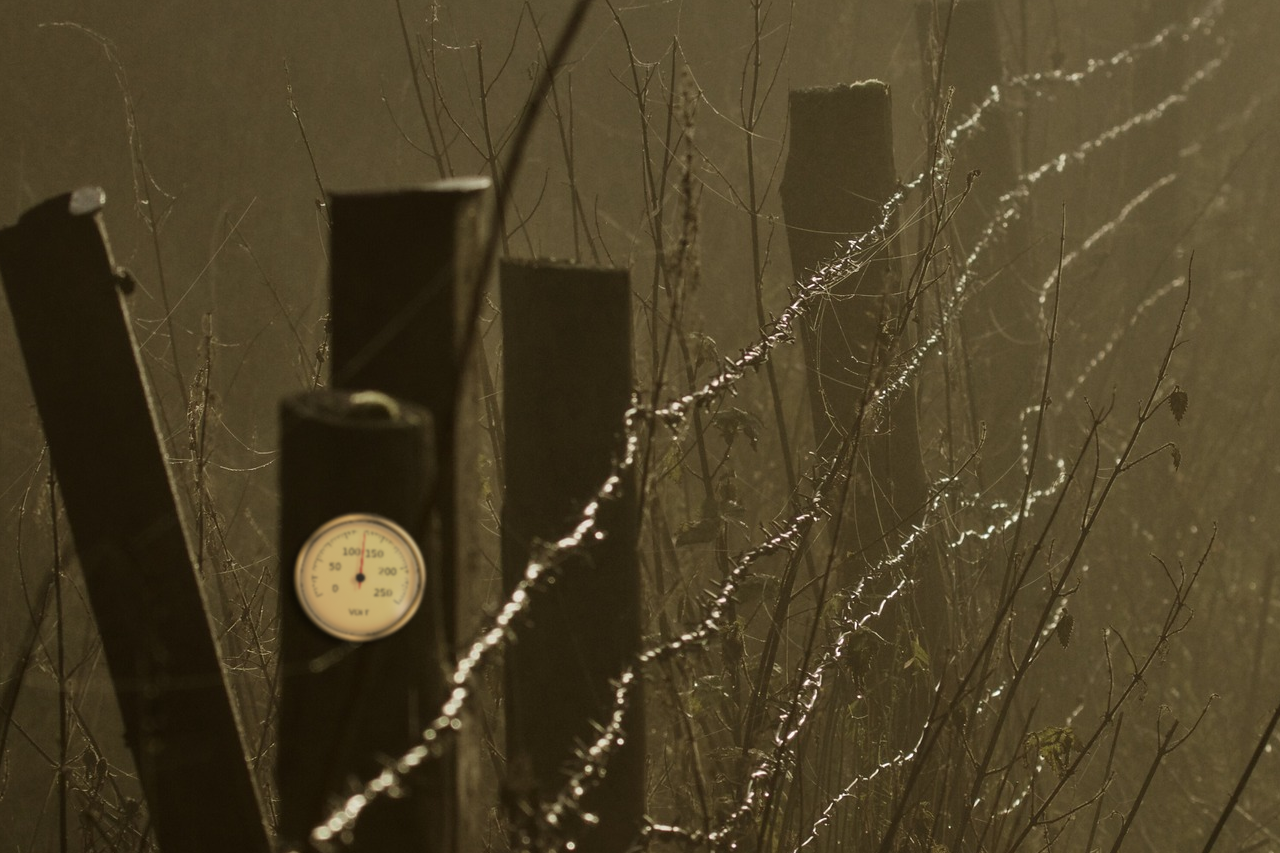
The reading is 125 V
